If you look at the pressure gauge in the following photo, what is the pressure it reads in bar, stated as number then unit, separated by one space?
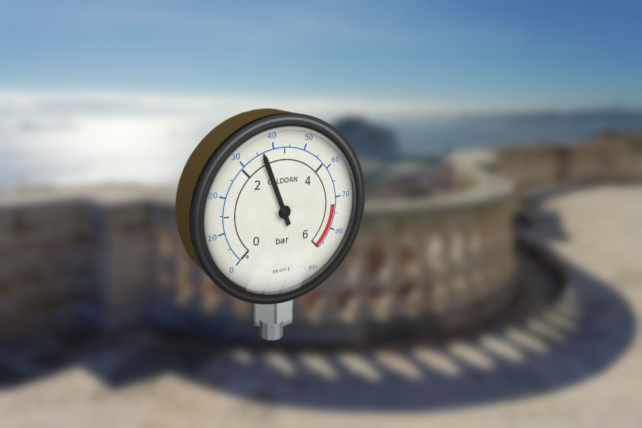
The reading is 2.5 bar
